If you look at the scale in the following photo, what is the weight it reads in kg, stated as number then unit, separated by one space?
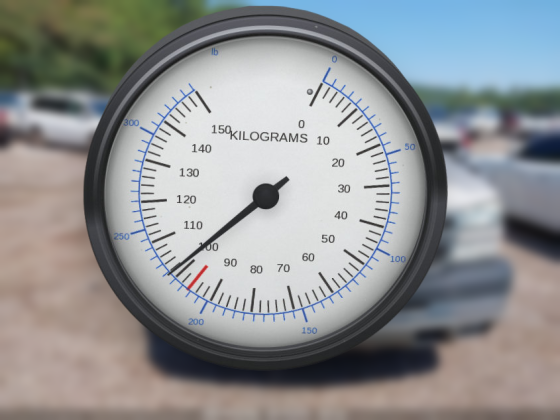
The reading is 102 kg
